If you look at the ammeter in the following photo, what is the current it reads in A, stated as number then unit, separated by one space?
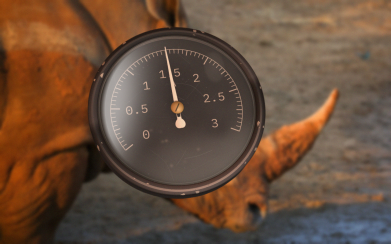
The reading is 1.5 A
